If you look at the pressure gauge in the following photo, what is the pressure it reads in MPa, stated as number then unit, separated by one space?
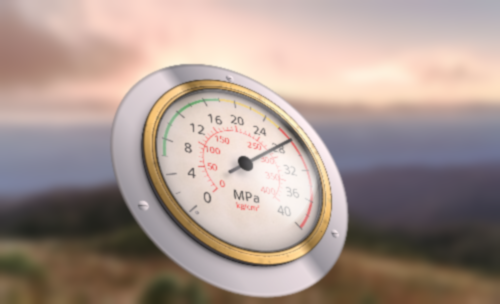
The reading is 28 MPa
